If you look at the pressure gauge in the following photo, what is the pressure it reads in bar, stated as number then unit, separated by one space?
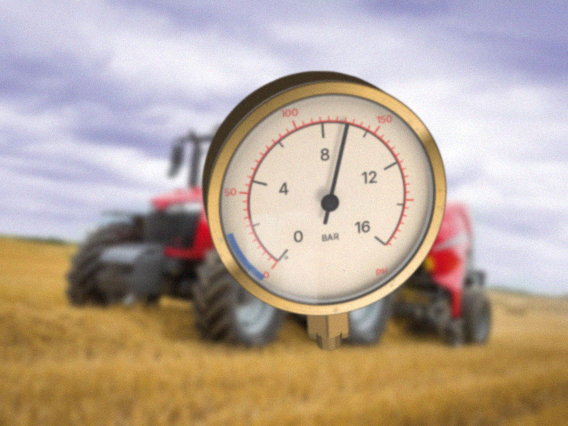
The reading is 9 bar
